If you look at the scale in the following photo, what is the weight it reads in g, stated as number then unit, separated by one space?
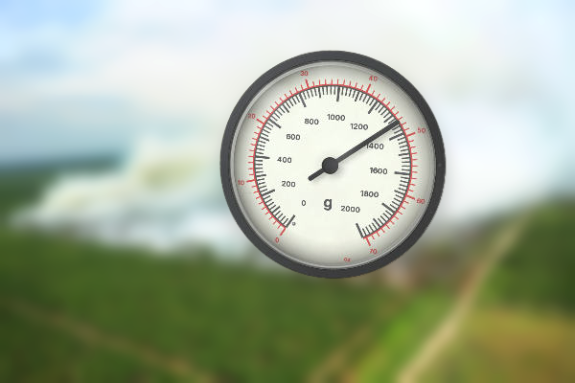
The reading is 1340 g
